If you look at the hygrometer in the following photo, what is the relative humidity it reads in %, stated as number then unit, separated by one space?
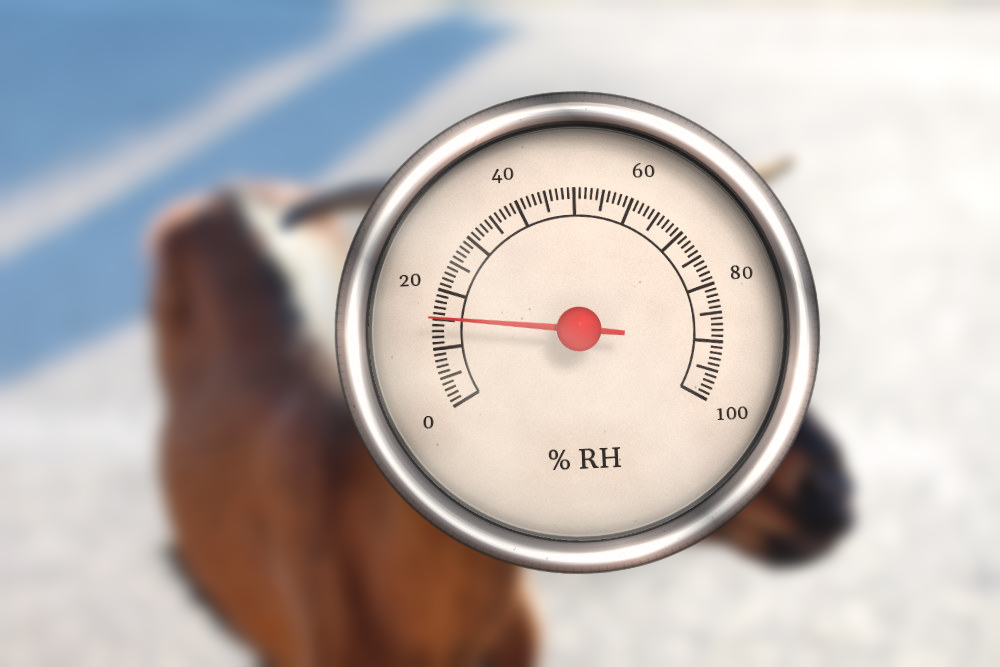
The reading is 15 %
